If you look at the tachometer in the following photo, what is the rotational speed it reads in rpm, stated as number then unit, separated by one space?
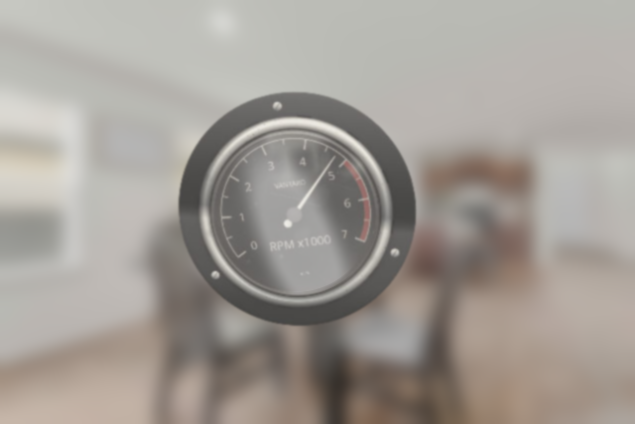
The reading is 4750 rpm
